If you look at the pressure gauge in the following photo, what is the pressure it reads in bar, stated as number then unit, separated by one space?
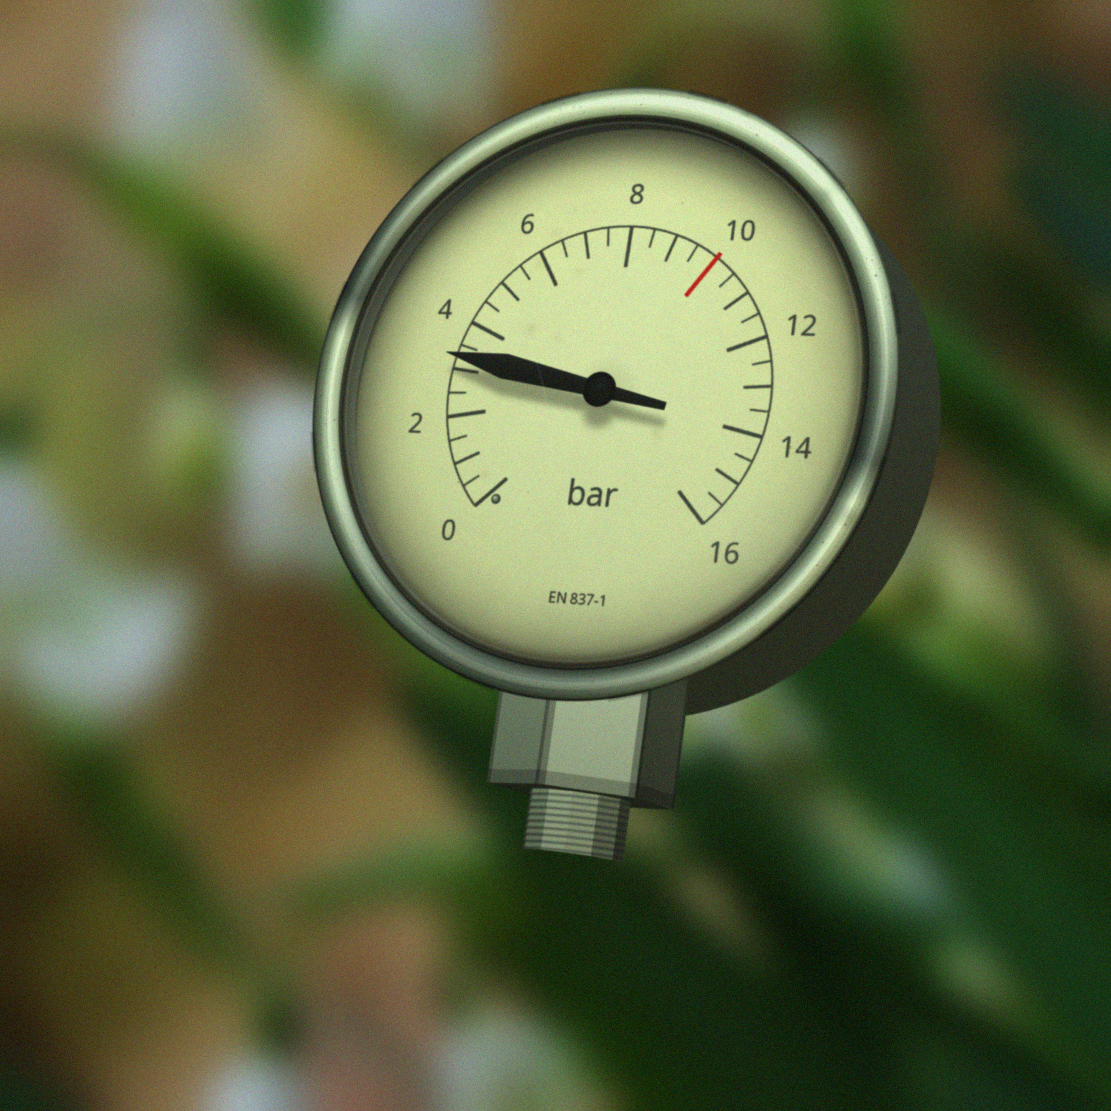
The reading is 3.25 bar
